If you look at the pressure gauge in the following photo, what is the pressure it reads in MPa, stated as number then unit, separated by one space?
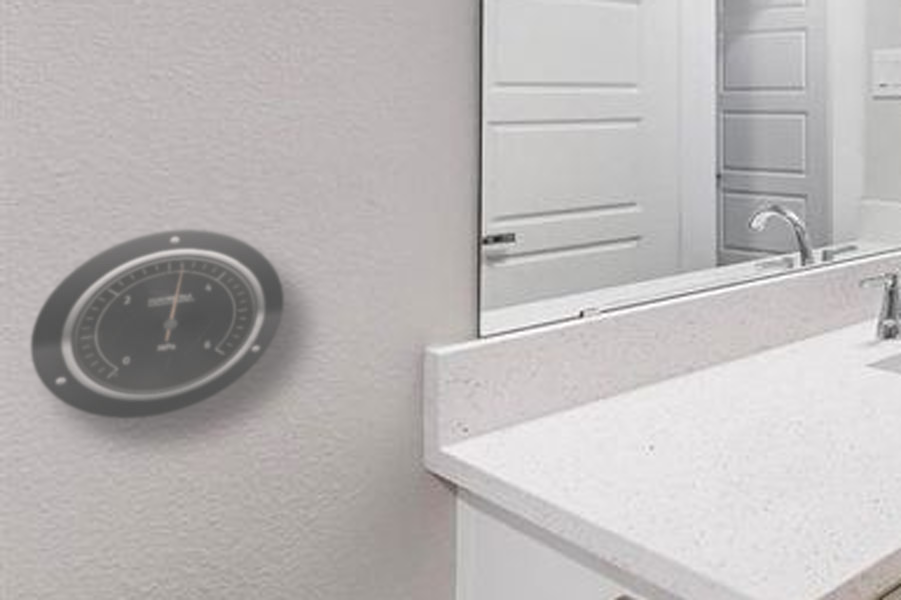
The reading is 3.2 MPa
